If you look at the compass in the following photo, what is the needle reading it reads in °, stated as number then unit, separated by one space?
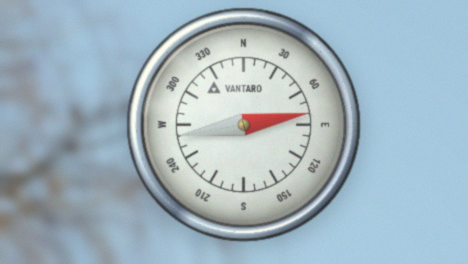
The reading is 80 °
